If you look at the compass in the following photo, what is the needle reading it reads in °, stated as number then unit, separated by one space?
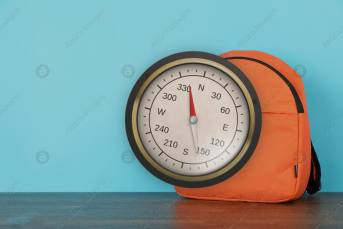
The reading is 340 °
